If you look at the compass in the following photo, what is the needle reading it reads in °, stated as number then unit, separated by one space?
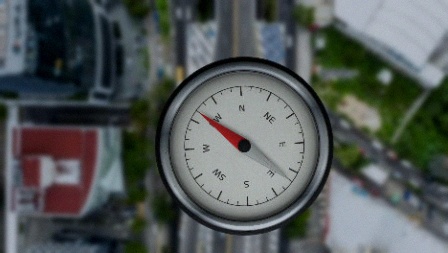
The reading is 310 °
